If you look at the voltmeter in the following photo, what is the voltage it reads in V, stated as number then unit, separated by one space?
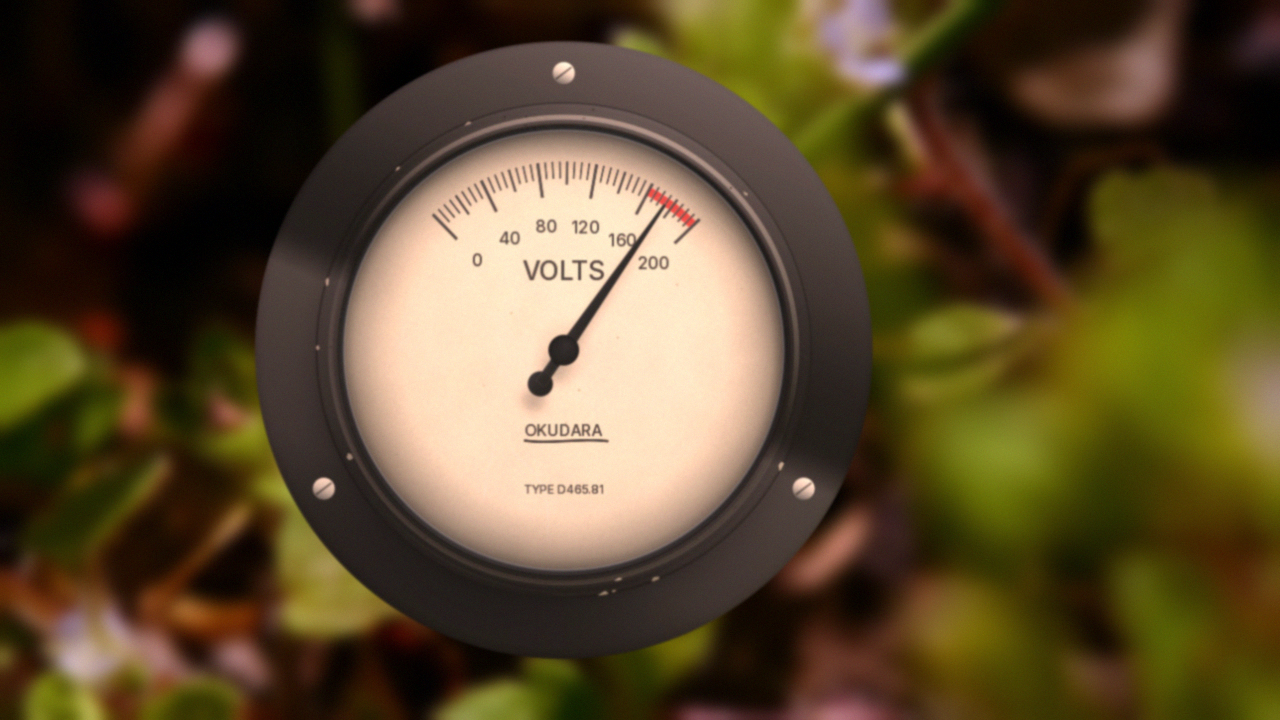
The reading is 175 V
